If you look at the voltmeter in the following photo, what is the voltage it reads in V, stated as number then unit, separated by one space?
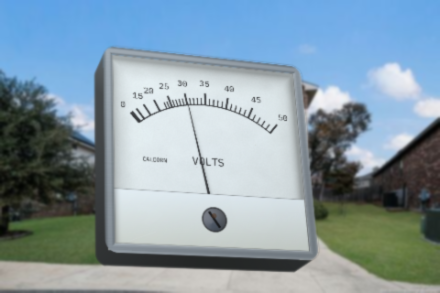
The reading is 30 V
